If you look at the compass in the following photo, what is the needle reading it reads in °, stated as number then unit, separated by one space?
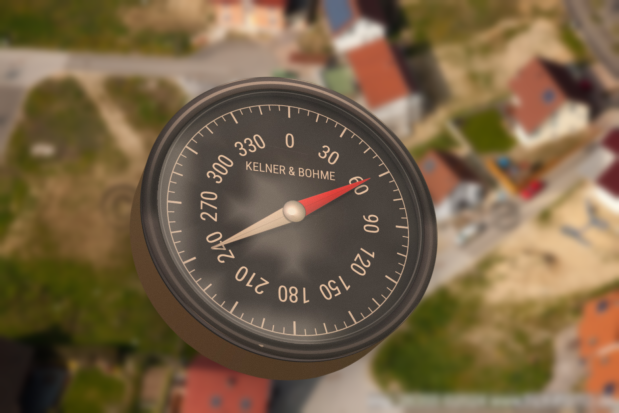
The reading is 60 °
